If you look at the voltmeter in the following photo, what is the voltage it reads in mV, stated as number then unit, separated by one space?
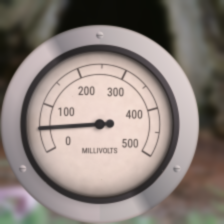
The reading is 50 mV
